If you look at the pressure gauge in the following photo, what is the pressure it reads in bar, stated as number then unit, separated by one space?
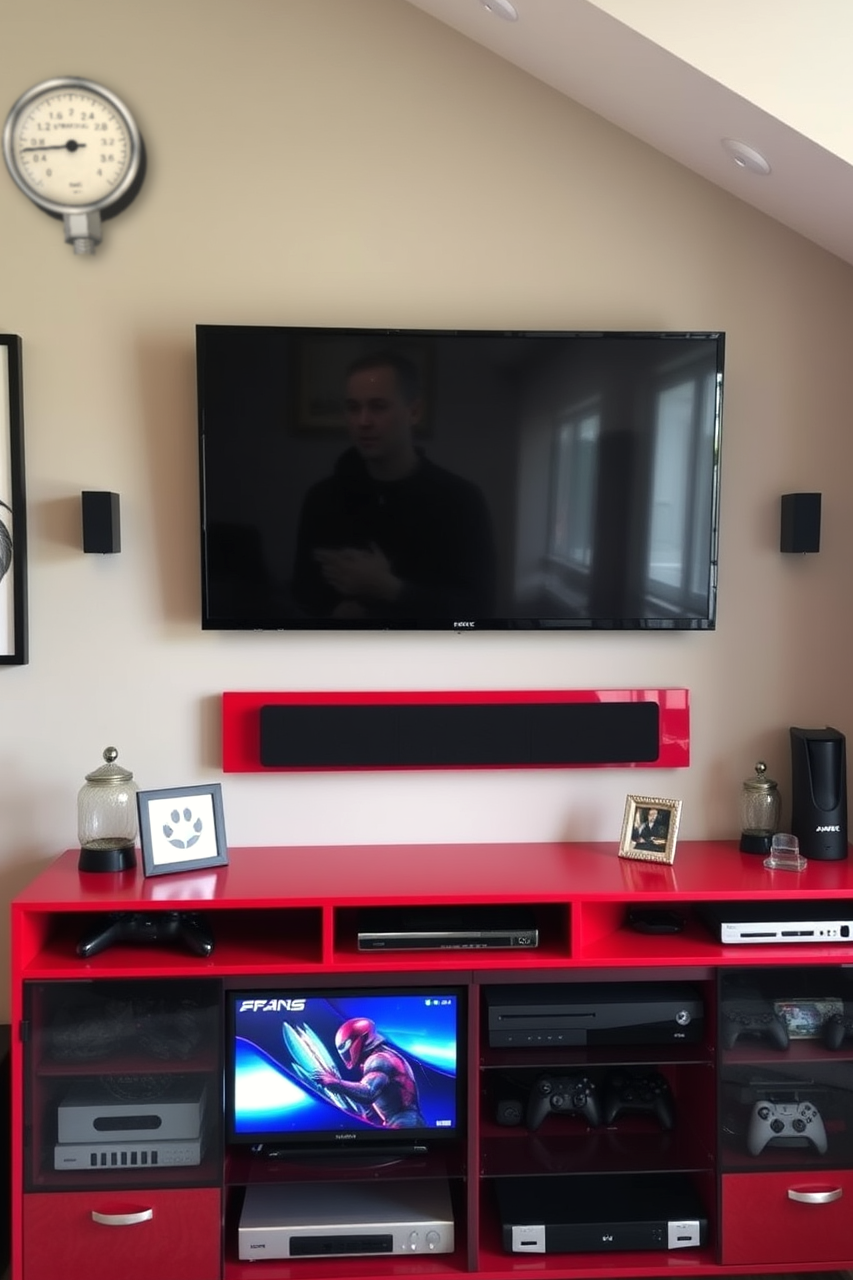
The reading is 0.6 bar
